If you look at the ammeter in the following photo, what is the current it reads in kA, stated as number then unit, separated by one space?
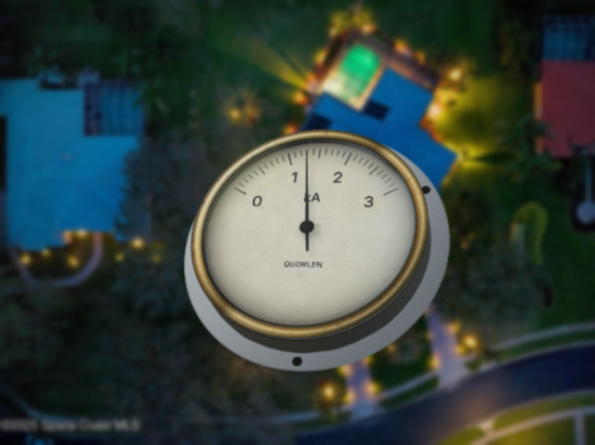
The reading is 1.3 kA
